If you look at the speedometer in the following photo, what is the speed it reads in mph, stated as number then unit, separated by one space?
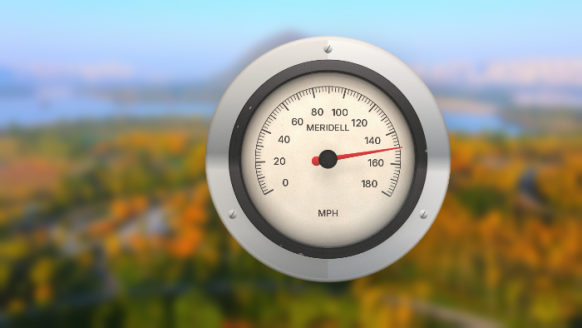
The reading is 150 mph
